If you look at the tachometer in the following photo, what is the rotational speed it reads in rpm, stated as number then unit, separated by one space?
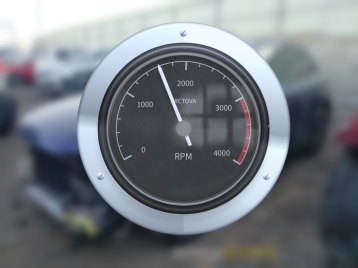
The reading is 1600 rpm
